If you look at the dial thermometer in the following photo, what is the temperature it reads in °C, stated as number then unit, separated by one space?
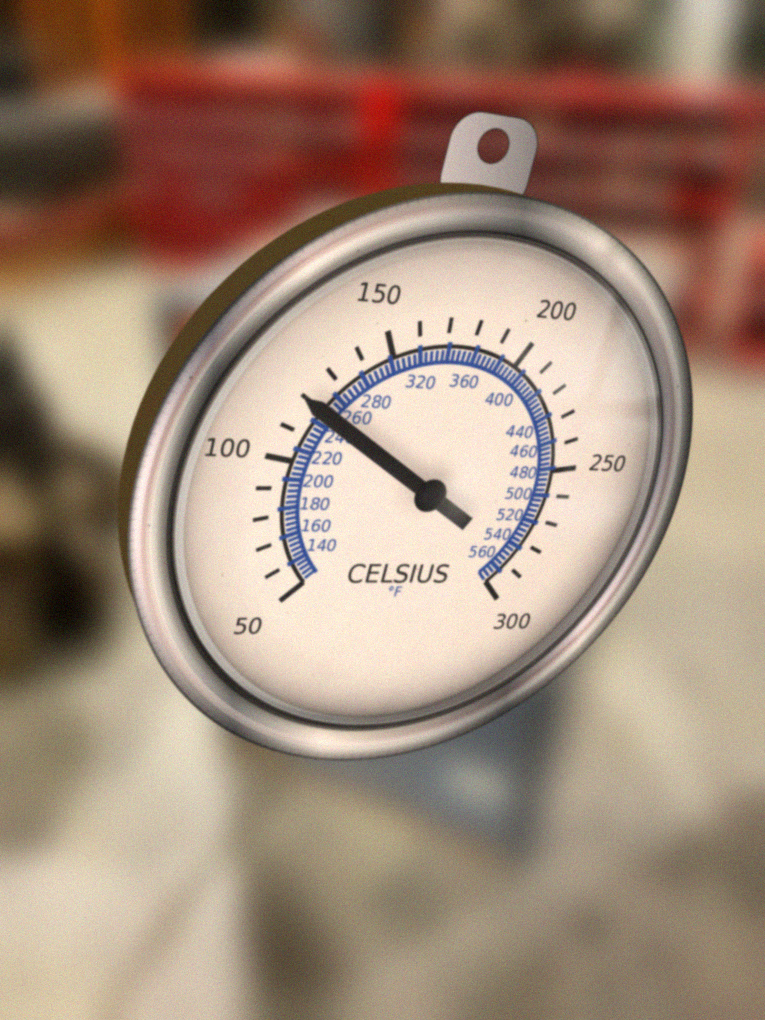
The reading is 120 °C
